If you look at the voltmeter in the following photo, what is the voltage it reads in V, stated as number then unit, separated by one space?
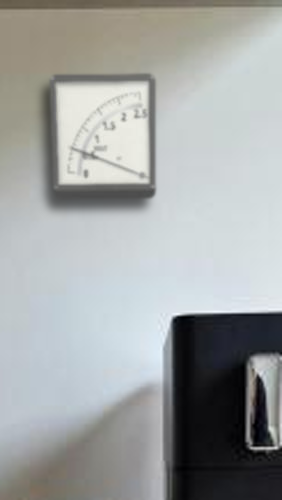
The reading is 0.5 V
